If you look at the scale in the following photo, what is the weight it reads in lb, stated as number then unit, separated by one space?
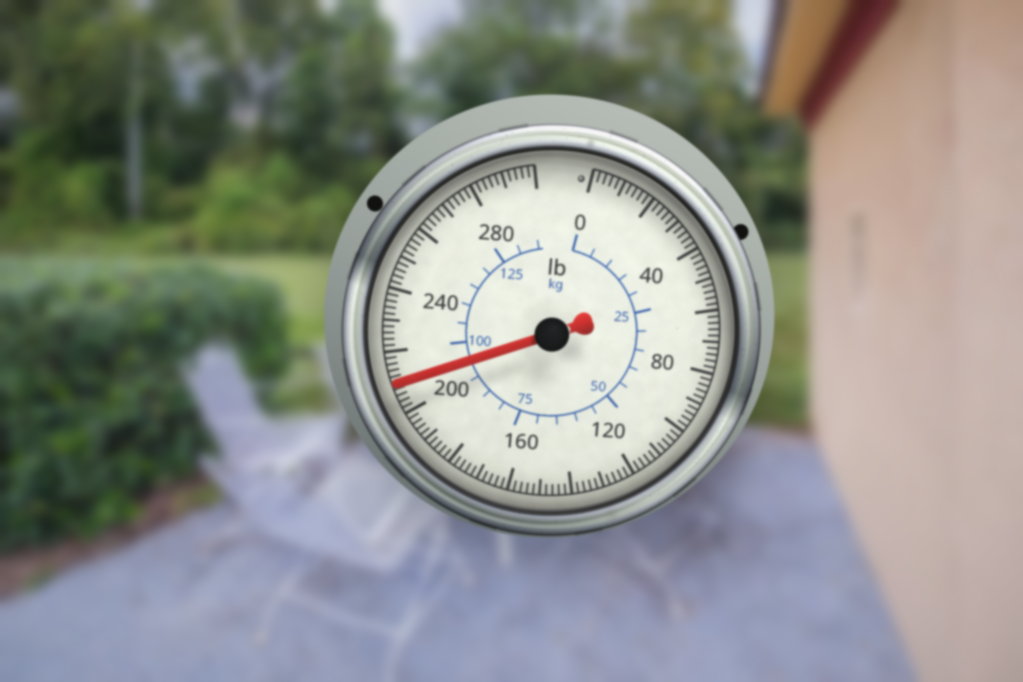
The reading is 210 lb
